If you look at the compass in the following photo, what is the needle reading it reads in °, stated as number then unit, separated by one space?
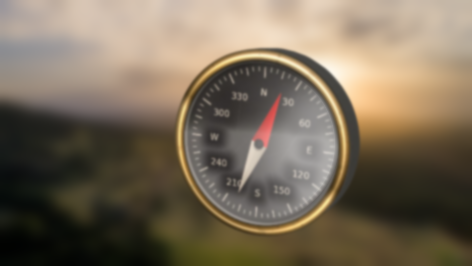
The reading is 20 °
